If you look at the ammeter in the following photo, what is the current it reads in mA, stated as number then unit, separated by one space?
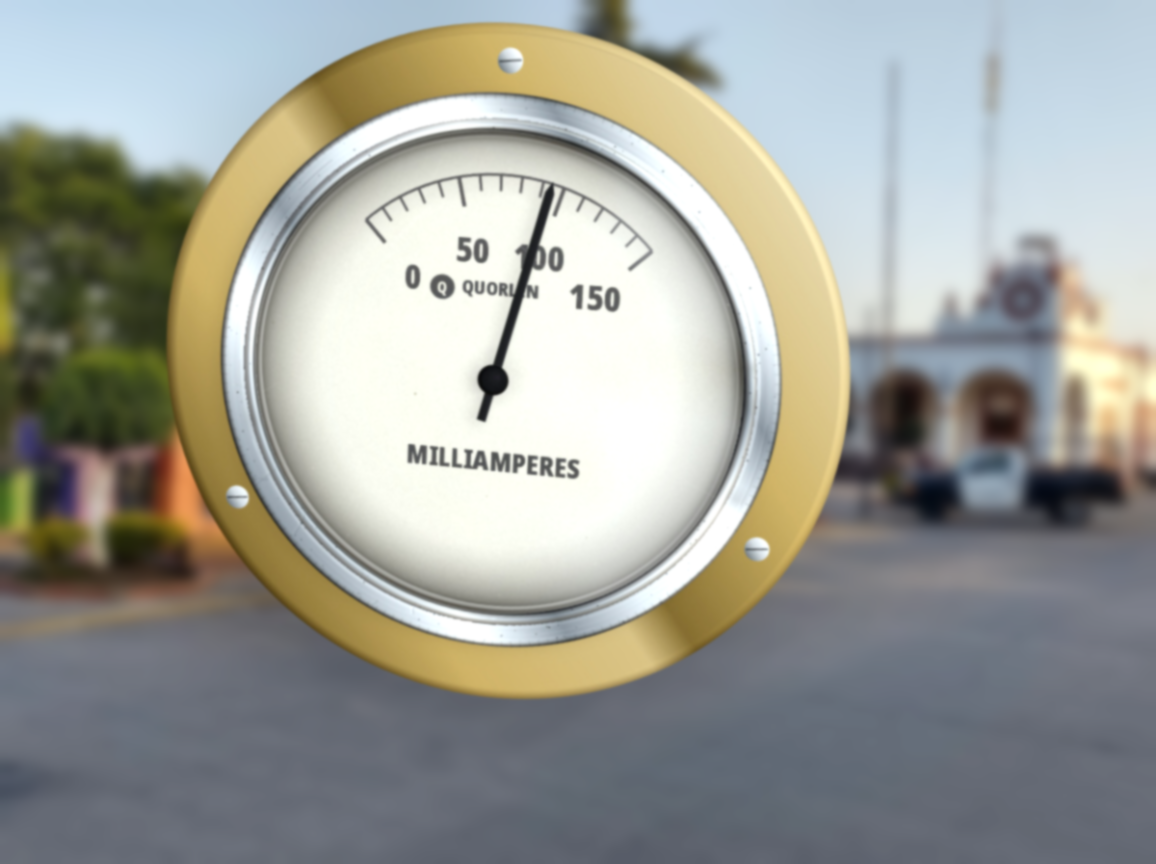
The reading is 95 mA
